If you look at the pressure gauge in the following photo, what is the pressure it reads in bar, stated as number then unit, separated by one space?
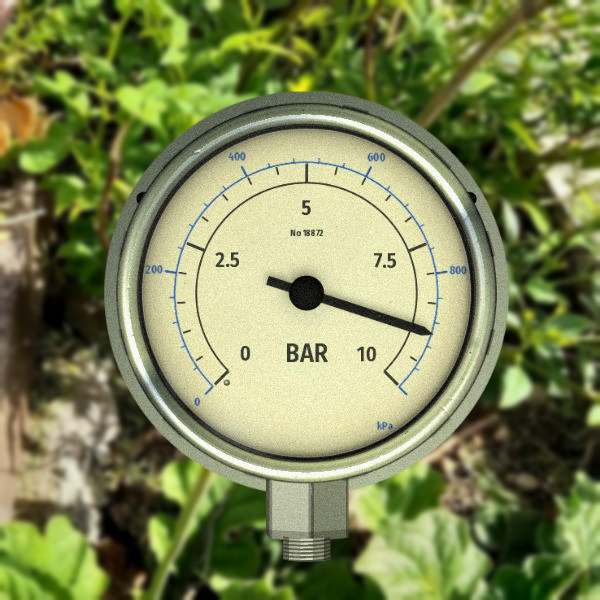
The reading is 9 bar
